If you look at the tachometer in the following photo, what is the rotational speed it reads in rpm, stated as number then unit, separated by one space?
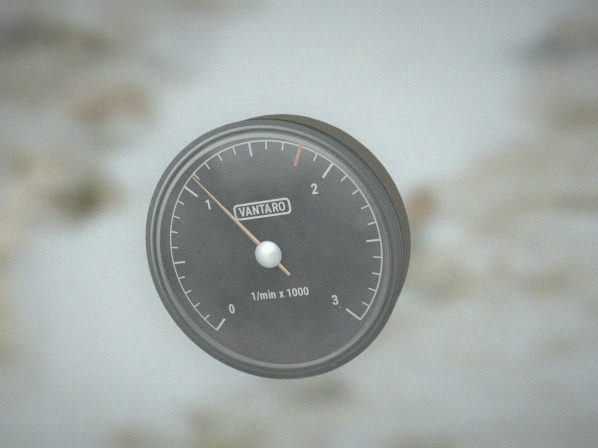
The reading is 1100 rpm
